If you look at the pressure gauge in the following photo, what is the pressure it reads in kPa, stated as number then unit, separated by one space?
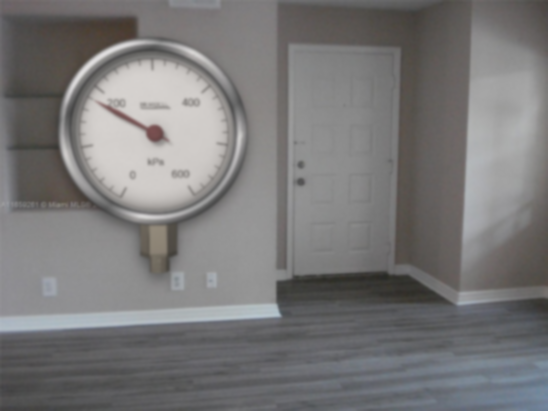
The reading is 180 kPa
